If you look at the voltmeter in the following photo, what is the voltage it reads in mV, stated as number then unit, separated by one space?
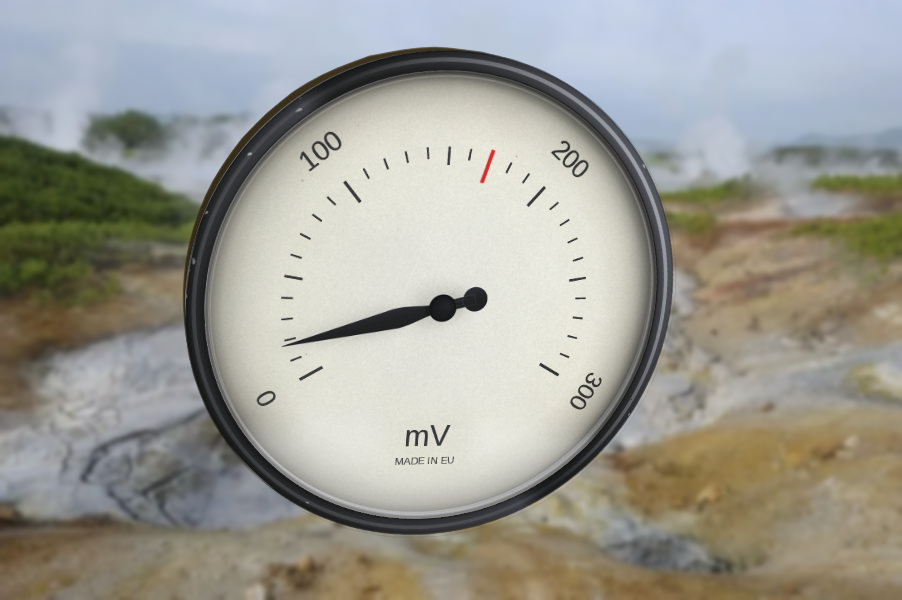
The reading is 20 mV
